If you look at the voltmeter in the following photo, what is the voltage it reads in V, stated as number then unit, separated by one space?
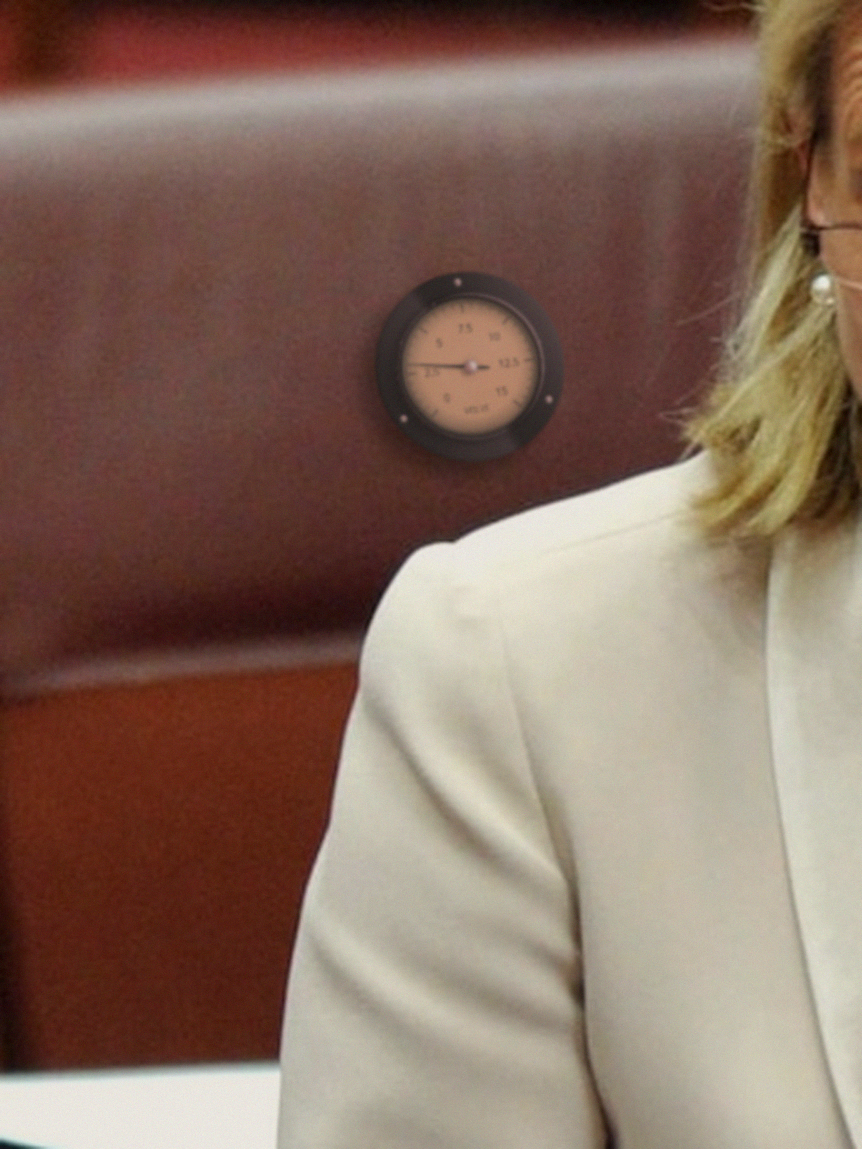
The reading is 3 V
